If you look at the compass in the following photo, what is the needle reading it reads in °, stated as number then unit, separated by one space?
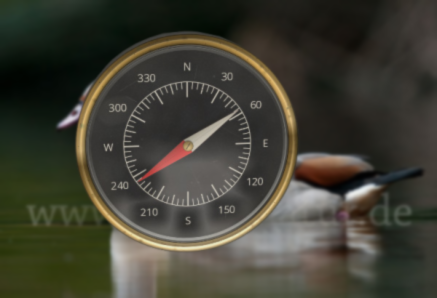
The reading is 235 °
